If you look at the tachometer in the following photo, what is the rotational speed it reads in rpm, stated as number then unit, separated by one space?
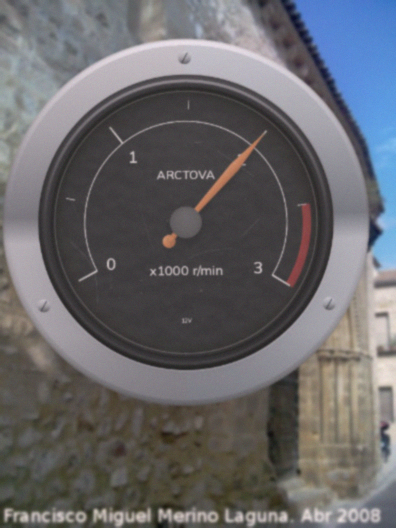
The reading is 2000 rpm
